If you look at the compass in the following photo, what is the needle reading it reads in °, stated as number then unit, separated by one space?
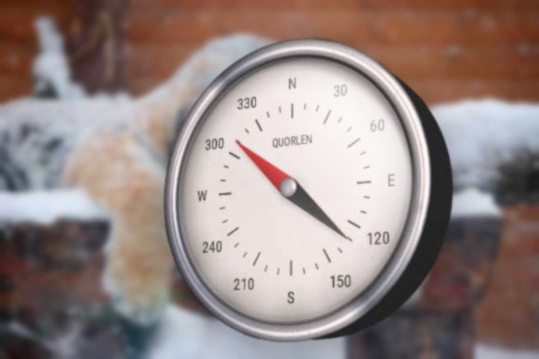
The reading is 310 °
